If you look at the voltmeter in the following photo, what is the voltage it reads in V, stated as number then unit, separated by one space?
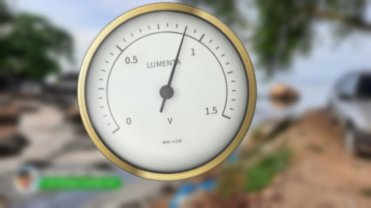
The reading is 0.9 V
